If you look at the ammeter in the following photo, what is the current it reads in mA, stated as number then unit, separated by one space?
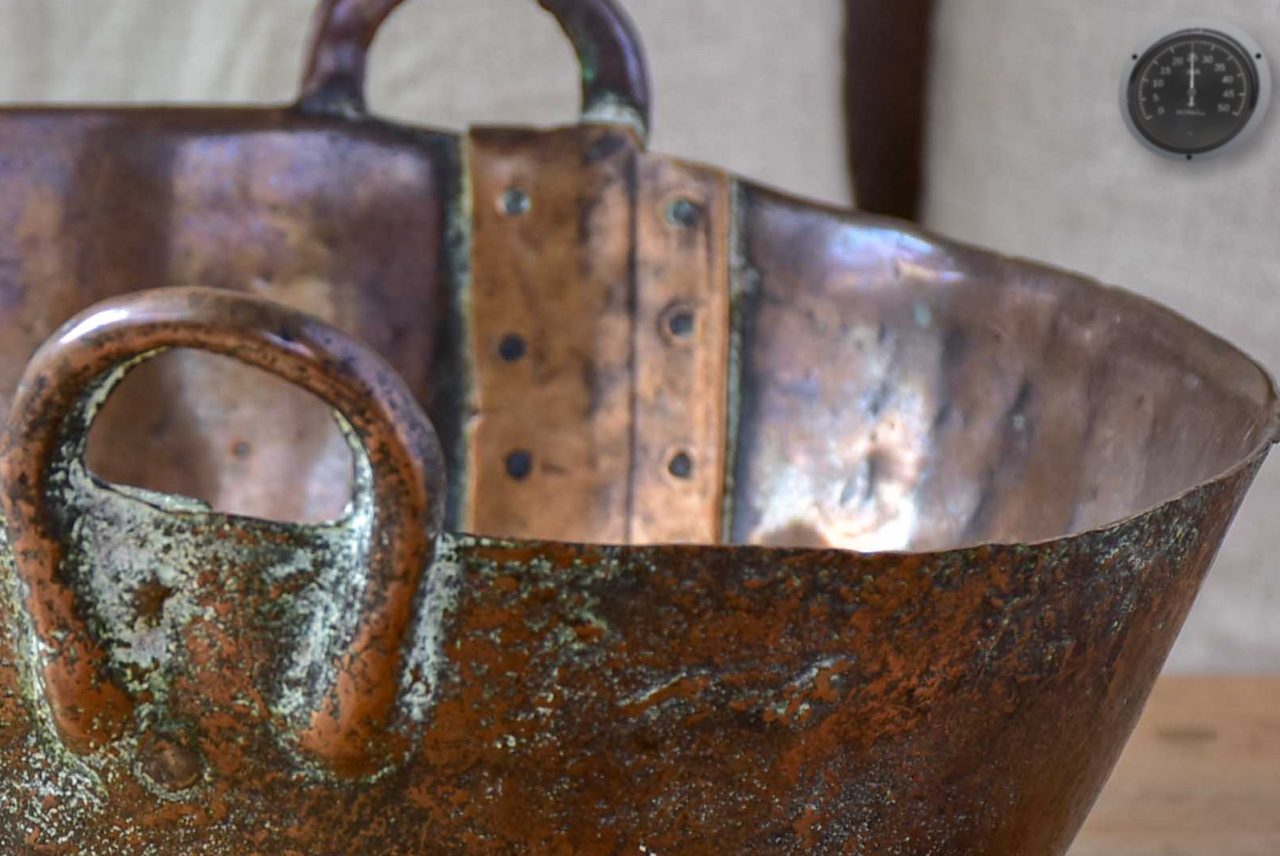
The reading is 25 mA
